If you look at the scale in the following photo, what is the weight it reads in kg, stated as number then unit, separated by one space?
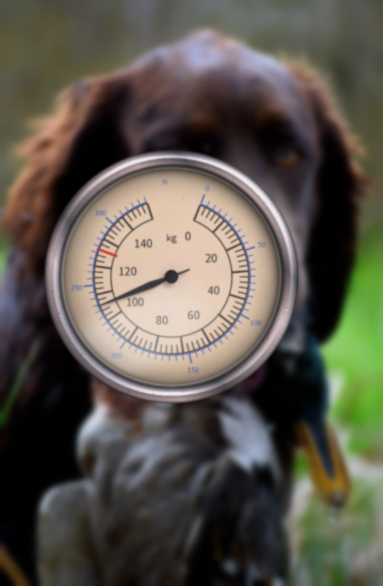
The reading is 106 kg
